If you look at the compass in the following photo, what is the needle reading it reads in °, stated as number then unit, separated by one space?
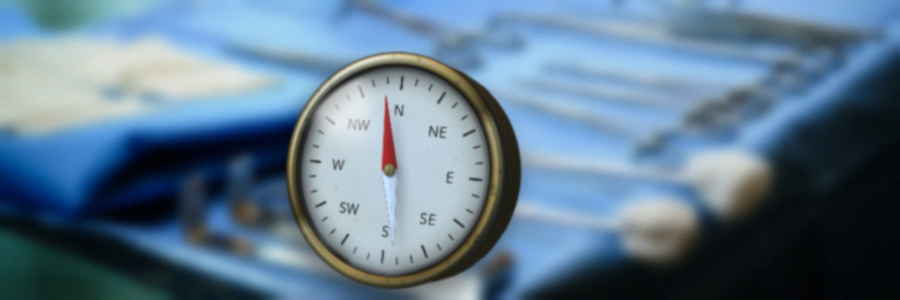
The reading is 350 °
